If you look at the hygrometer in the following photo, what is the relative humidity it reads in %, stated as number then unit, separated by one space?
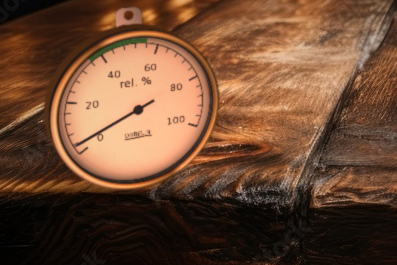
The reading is 4 %
